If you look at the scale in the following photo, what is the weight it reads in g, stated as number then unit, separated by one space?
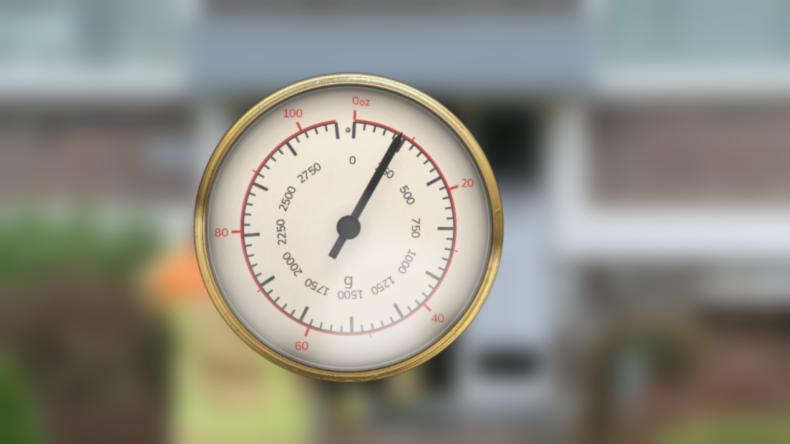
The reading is 225 g
